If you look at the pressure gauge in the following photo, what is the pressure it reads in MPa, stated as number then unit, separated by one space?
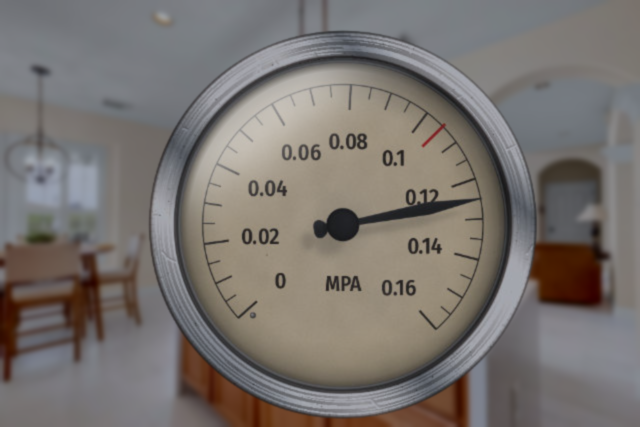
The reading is 0.125 MPa
